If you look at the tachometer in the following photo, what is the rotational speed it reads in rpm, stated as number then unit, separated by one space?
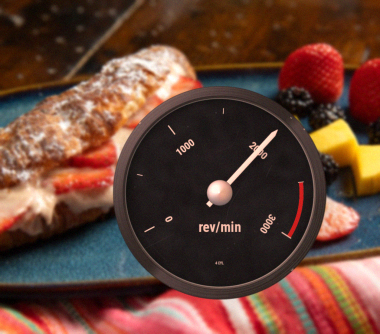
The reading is 2000 rpm
